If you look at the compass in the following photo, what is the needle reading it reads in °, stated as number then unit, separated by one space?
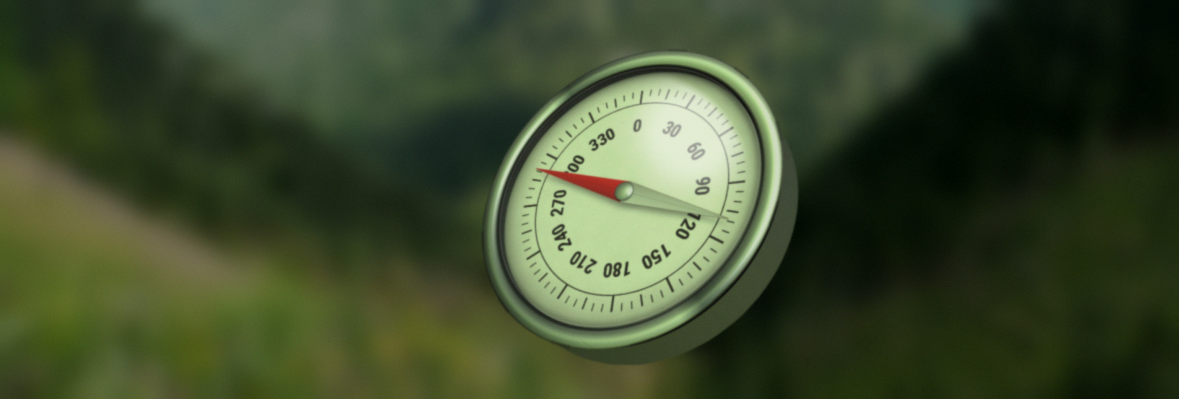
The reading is 290 °
